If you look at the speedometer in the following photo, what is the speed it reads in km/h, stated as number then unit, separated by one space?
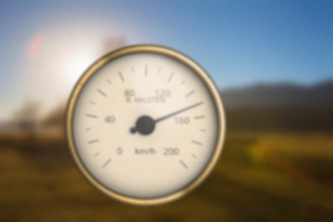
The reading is 150 km/h
